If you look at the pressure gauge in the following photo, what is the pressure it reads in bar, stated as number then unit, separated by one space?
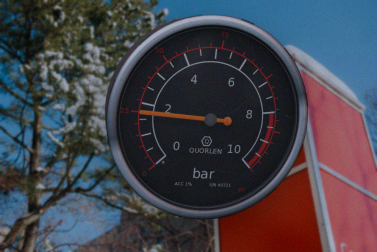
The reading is 1.75 bar
